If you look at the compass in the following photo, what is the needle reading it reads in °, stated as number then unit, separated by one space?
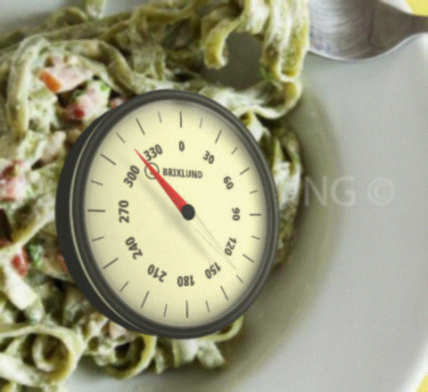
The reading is 315 °
